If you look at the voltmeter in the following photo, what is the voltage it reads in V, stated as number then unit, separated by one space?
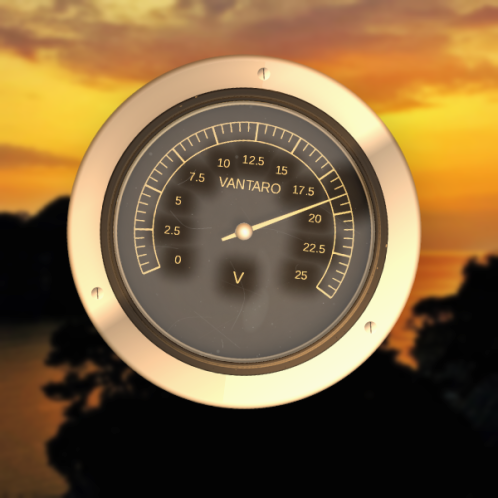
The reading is 19 V
